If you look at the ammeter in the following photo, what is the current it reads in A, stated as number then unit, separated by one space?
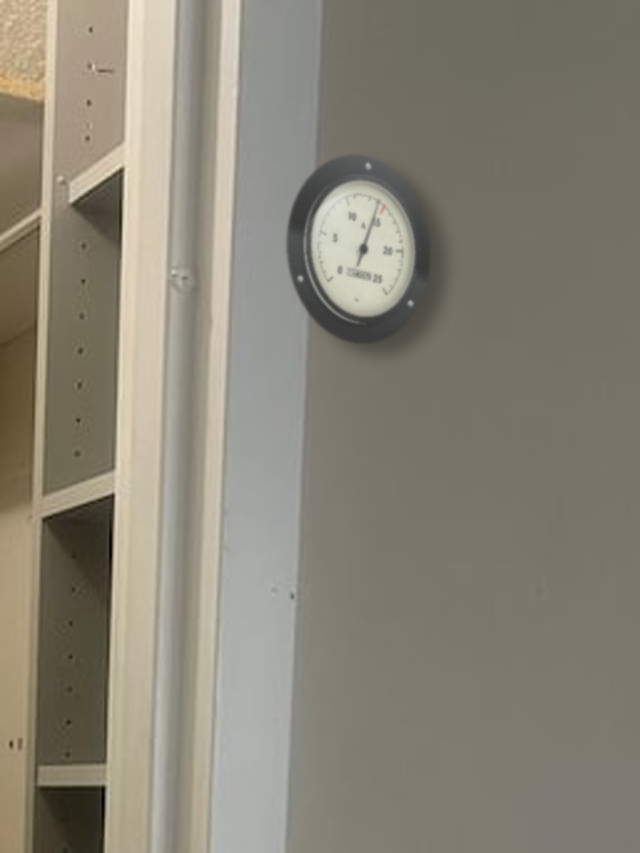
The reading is 14 A
